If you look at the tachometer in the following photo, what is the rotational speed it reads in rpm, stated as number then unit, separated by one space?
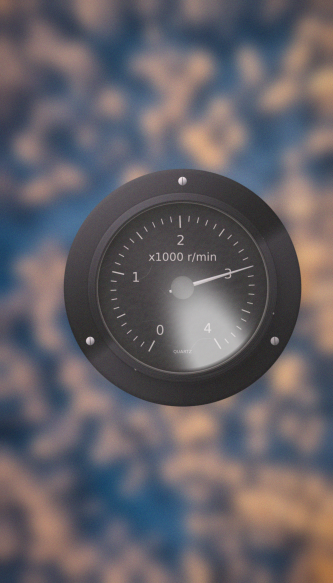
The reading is 3000 rpm
